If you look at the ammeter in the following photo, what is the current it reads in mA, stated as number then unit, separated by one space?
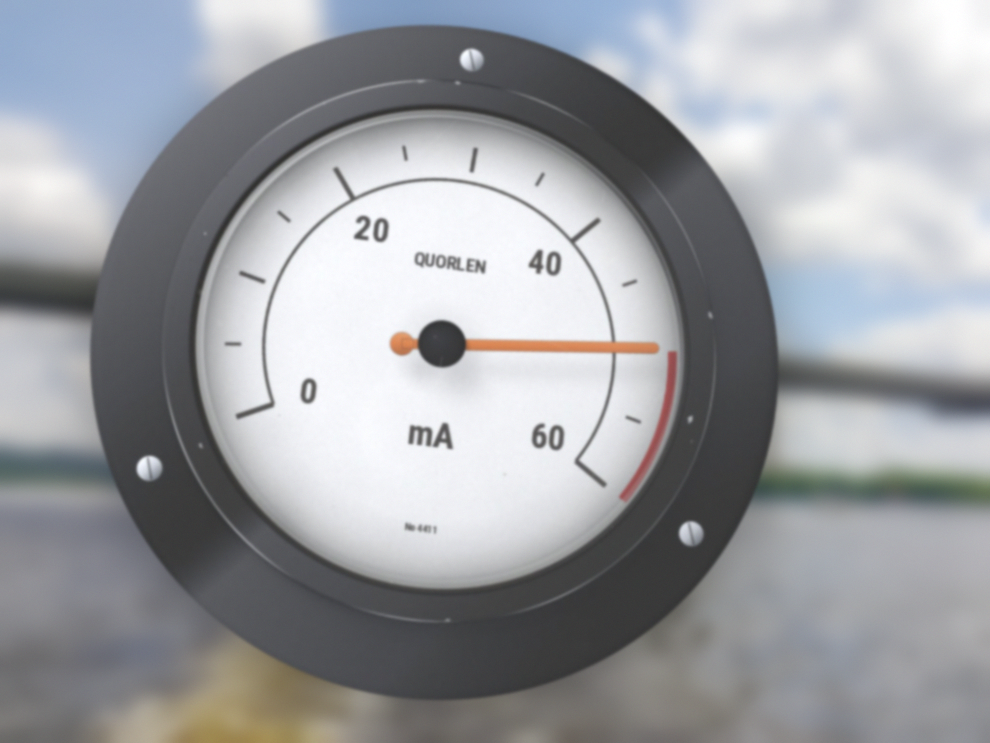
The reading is 50 mA
